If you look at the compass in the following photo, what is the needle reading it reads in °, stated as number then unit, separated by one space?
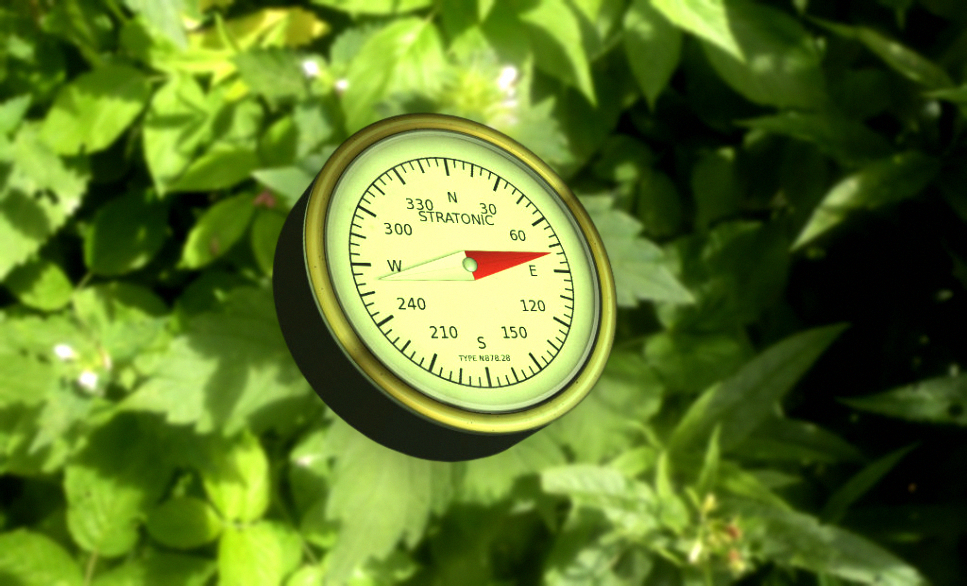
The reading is 80 °
